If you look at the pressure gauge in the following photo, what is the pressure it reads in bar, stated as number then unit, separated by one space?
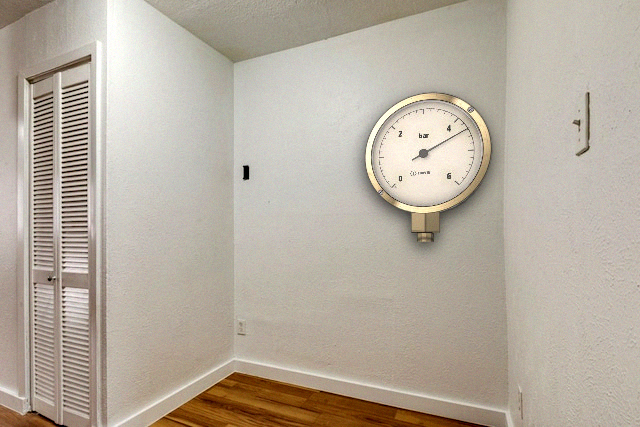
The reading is 4.4 bar
